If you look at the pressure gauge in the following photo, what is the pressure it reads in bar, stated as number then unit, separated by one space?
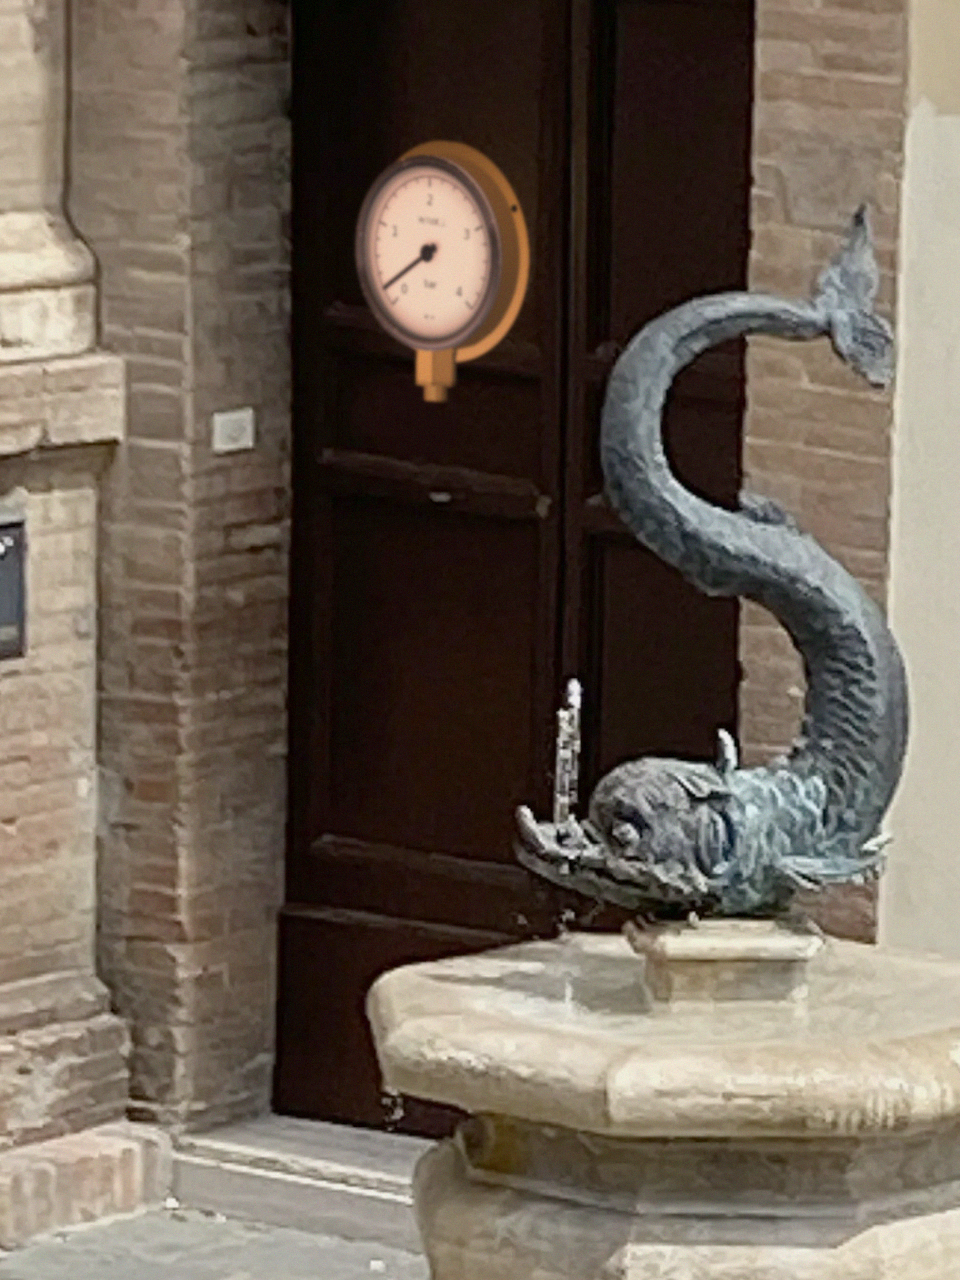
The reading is 0.2 bar
